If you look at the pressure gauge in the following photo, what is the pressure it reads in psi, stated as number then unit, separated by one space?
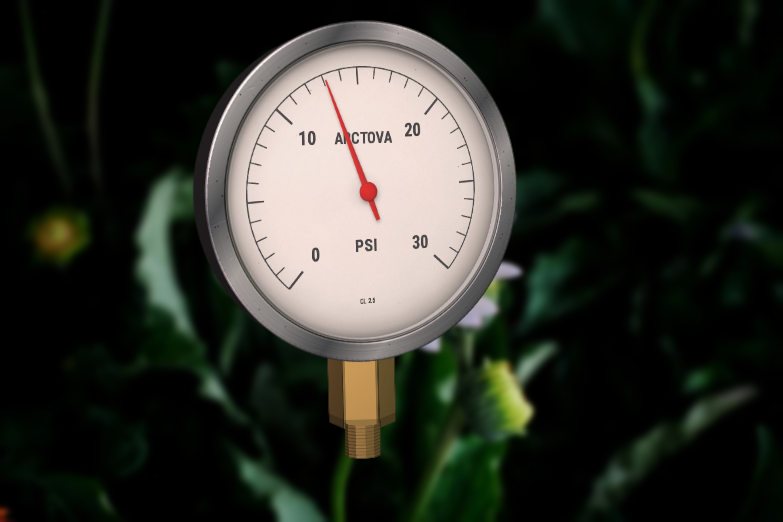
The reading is 13 psi
